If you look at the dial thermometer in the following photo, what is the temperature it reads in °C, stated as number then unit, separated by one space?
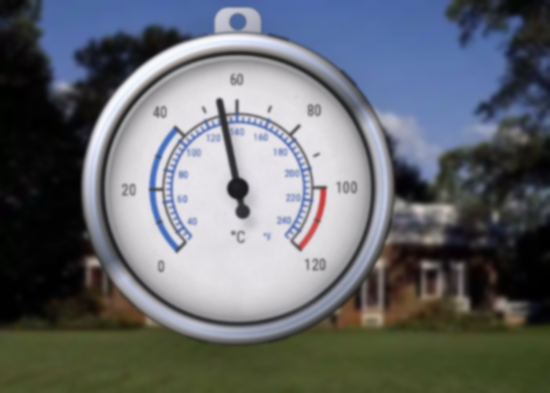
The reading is 55 °C
